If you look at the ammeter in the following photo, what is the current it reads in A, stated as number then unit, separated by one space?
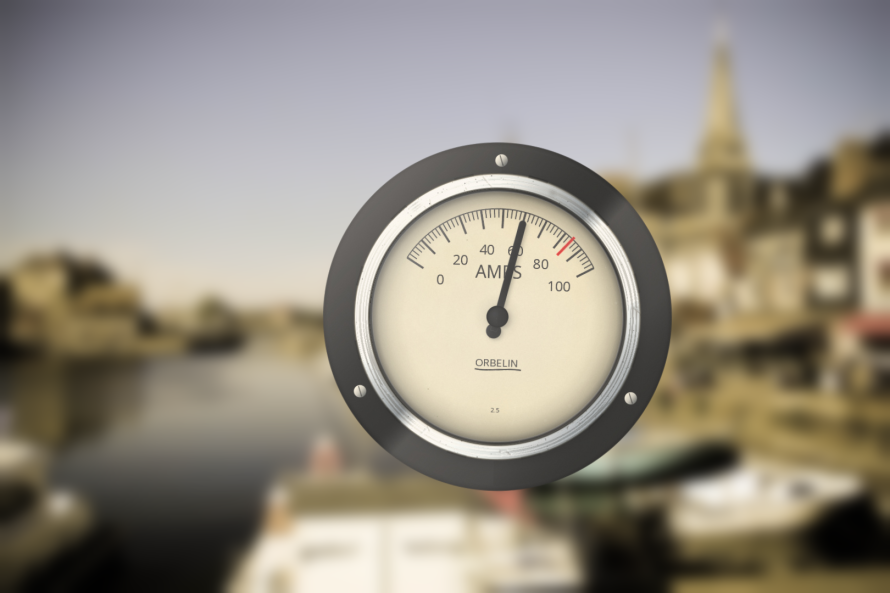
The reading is 60 A
